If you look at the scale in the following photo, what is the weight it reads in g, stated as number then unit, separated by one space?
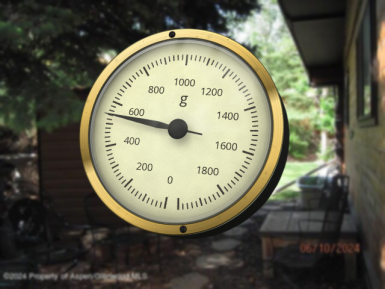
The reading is 540 g
